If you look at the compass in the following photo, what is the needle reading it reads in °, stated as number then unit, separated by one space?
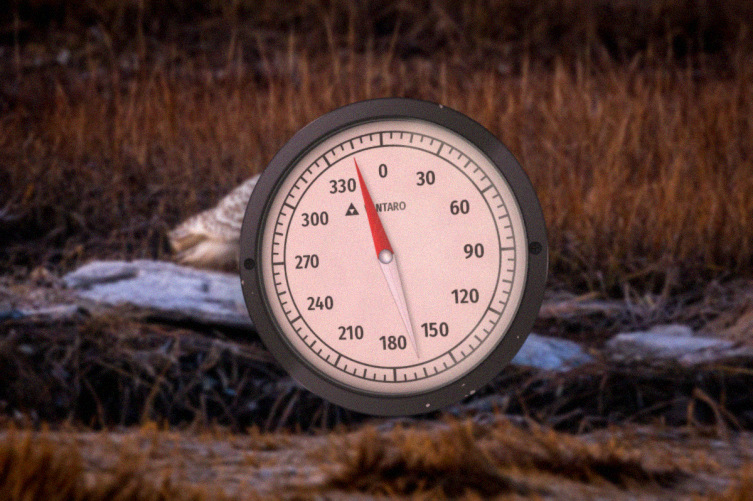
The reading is 345 °
